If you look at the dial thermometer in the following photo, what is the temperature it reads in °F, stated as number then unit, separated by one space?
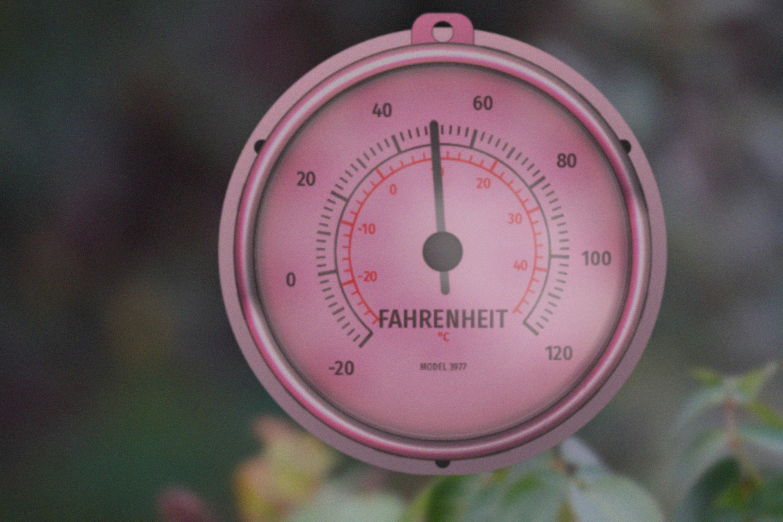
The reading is 50 °F
